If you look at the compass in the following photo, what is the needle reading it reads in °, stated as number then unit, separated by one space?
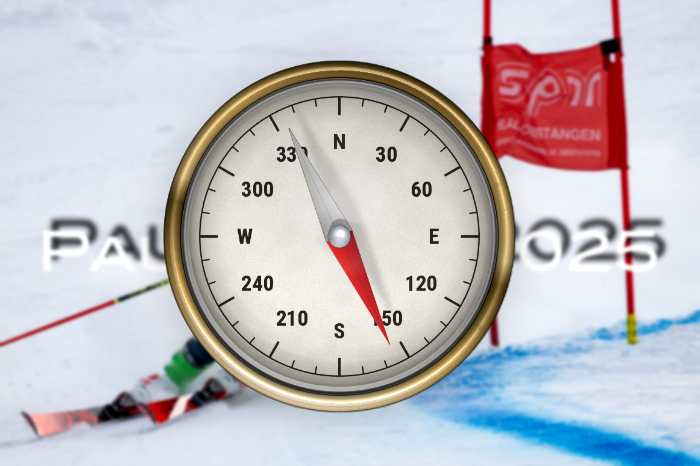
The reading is 155 °
